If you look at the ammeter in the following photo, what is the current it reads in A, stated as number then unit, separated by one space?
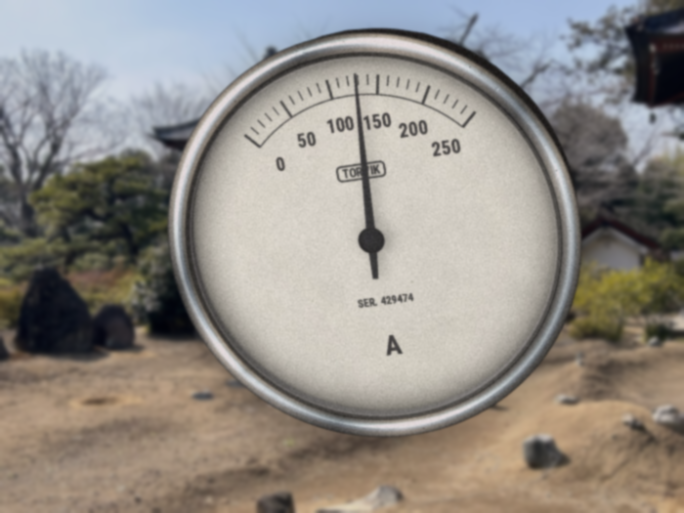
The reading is 130 A
